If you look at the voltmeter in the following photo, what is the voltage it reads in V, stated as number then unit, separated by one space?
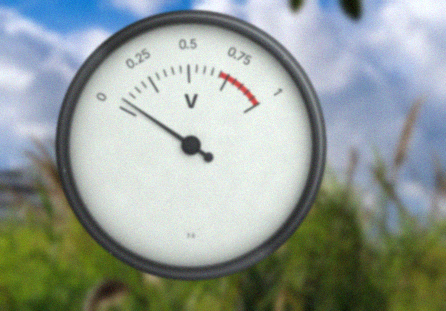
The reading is 0.05 V
